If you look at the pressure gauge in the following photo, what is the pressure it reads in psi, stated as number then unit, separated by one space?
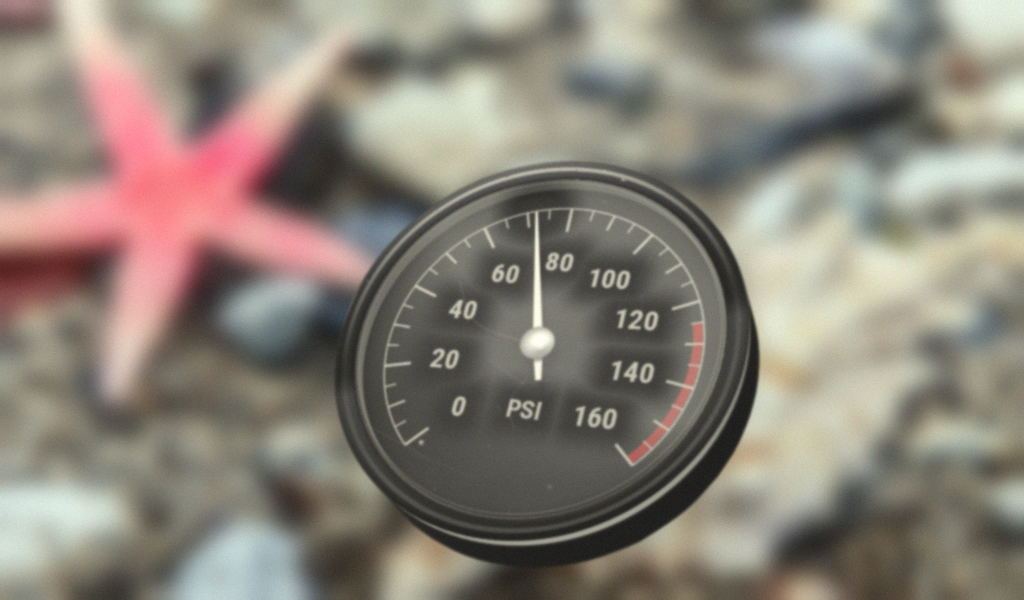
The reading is 72.5 psi
